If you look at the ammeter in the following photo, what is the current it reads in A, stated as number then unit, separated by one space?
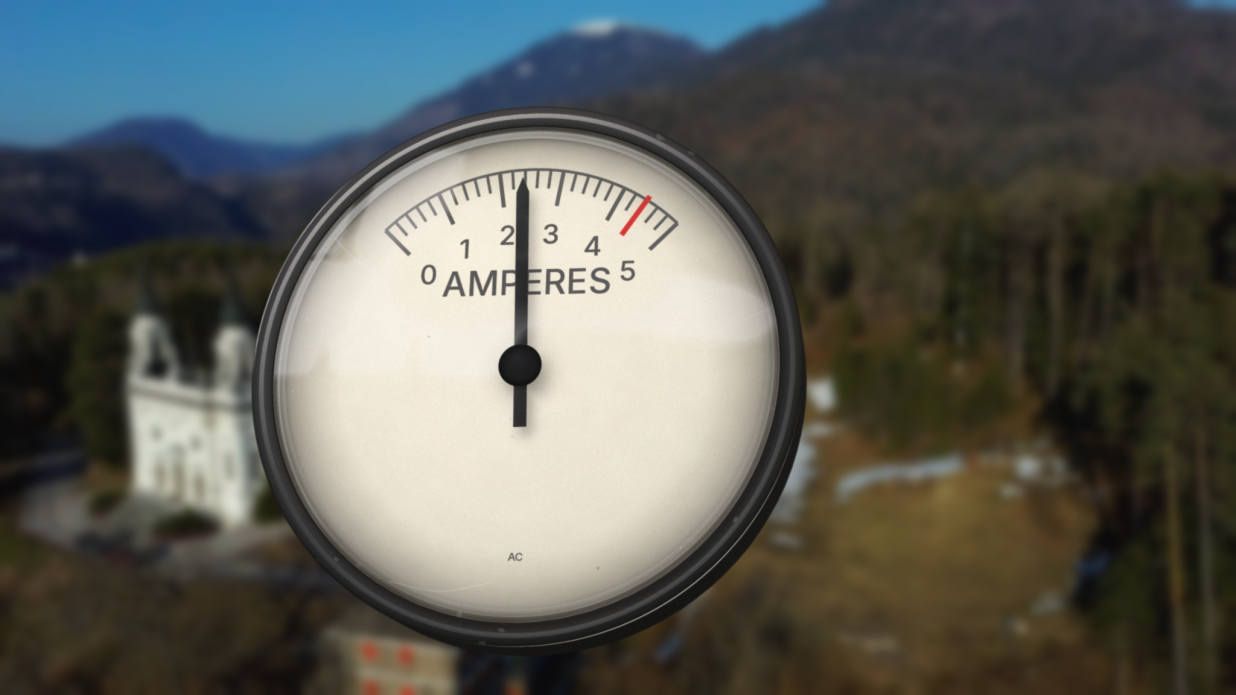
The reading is 2.4 A
